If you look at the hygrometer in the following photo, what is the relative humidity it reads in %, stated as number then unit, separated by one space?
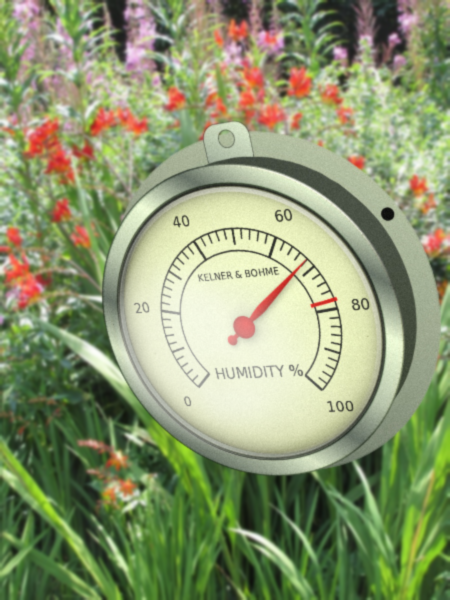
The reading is 68 %
